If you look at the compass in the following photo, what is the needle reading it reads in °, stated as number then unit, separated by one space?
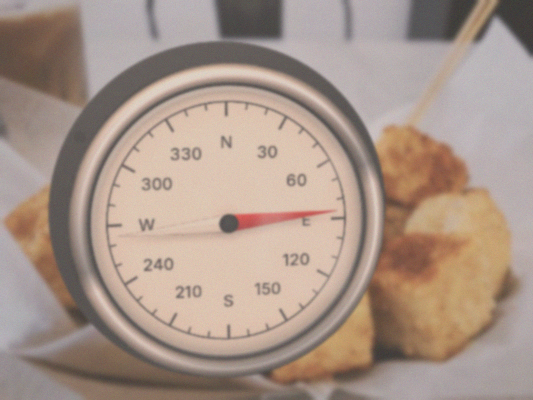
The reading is 85 °
